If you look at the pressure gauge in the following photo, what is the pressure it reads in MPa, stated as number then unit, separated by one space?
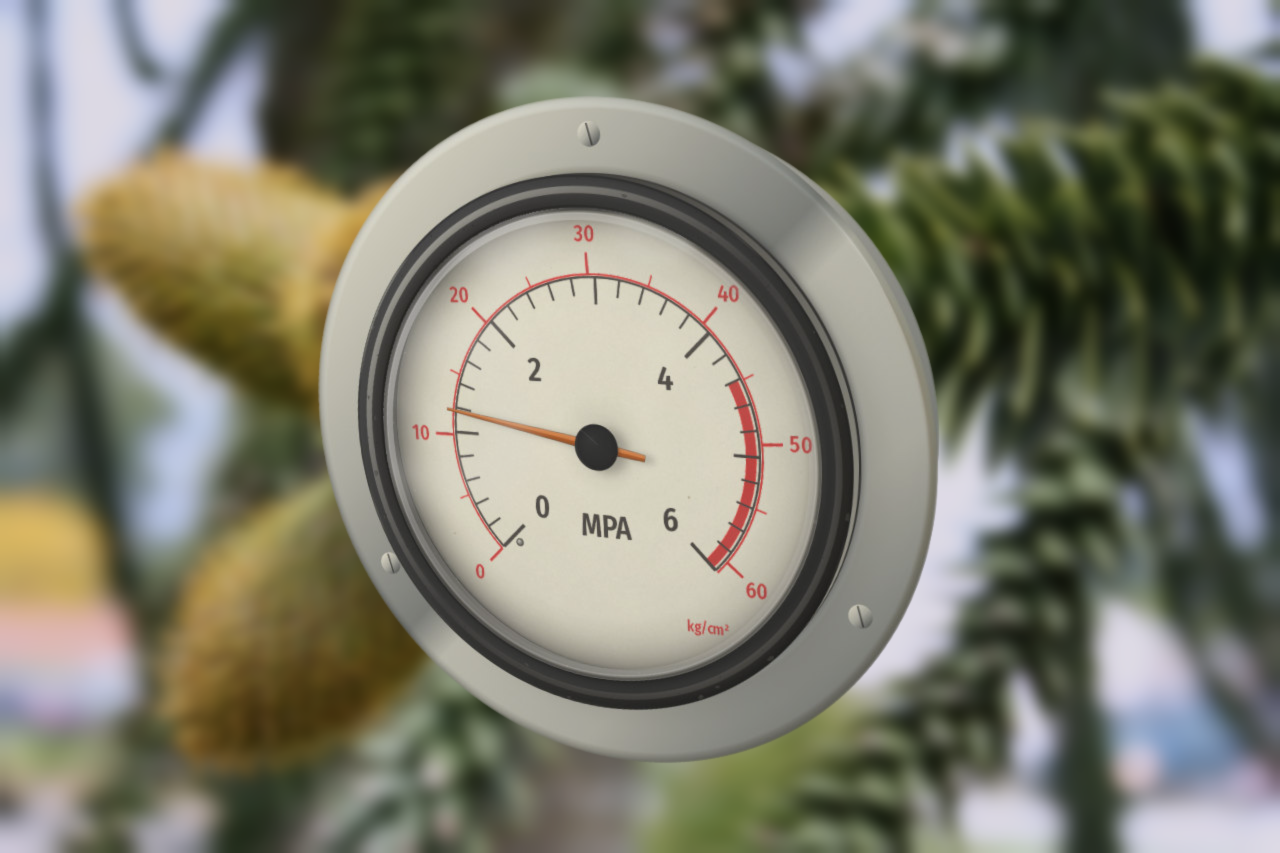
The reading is 1.2 MPa
